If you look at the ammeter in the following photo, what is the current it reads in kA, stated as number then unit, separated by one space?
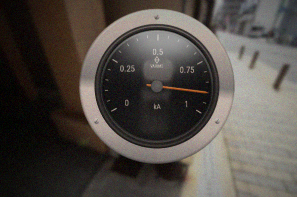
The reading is 0.9 kA
